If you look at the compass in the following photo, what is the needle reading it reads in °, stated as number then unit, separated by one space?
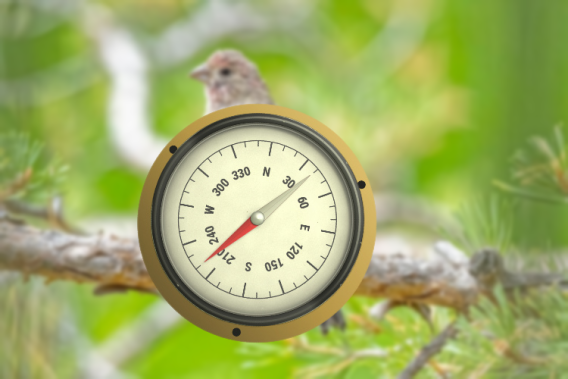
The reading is 220 °
